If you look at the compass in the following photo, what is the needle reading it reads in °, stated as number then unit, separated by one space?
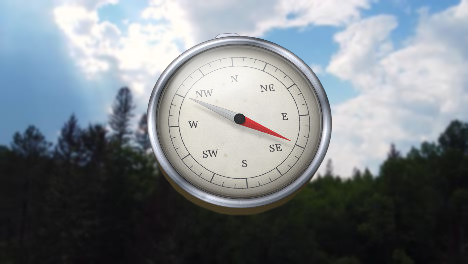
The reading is 120 °
